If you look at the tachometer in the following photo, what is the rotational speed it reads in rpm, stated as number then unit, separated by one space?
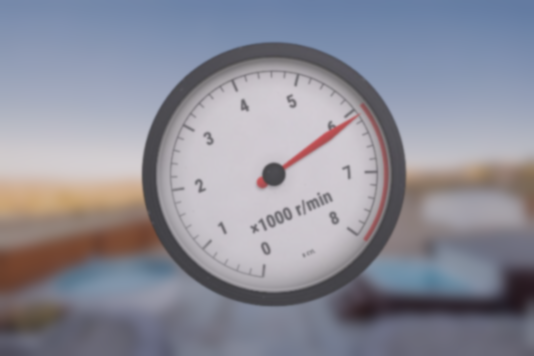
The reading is 6100 rpm
